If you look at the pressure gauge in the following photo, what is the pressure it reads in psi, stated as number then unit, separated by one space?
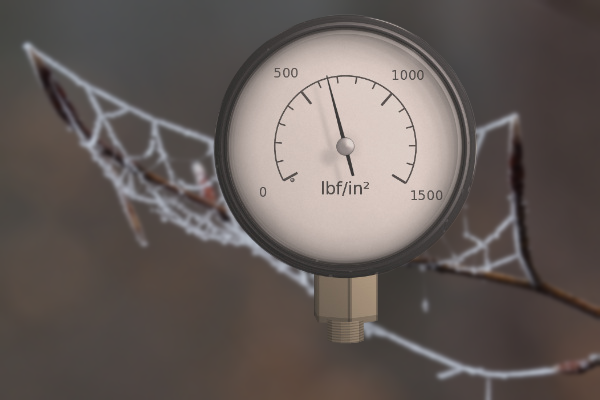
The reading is 650 psi
